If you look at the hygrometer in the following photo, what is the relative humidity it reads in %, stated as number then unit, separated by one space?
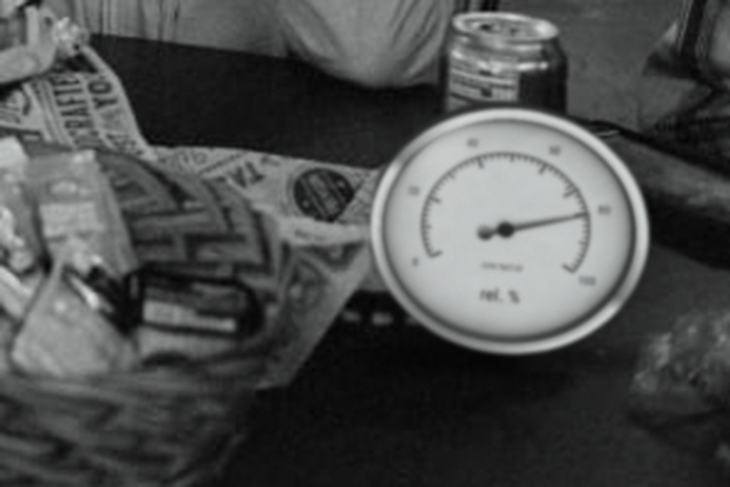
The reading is 80 %
